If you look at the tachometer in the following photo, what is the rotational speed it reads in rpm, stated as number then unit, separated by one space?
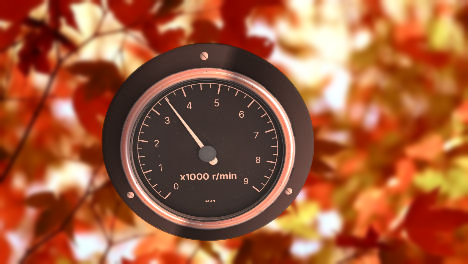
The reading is 3500 rpm
